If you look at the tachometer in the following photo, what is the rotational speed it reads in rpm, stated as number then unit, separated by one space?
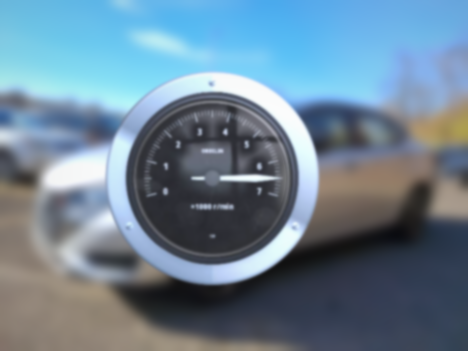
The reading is 6500 rpm
